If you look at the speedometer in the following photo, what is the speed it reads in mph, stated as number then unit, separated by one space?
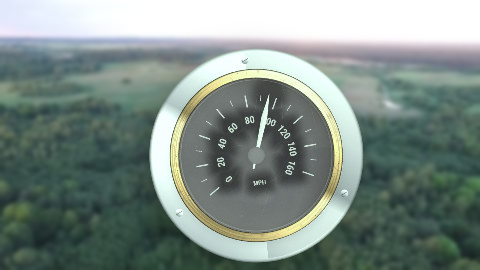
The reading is 95 mph
